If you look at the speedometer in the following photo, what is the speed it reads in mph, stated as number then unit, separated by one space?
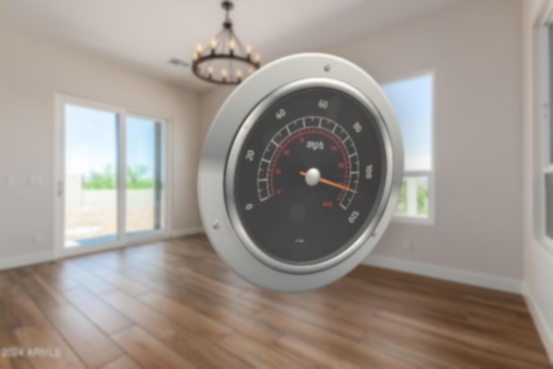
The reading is 110 mph
